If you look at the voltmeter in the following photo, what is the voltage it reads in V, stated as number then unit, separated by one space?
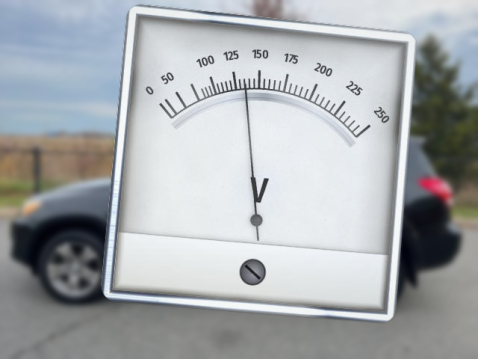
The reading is 135 V
